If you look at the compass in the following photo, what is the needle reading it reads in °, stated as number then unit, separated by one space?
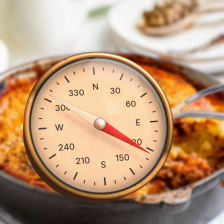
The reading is 125 °
